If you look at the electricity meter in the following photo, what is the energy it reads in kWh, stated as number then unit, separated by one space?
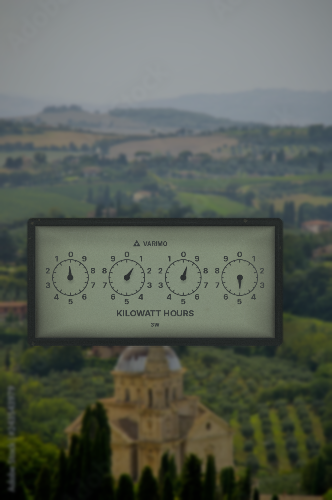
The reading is 95 kWh
